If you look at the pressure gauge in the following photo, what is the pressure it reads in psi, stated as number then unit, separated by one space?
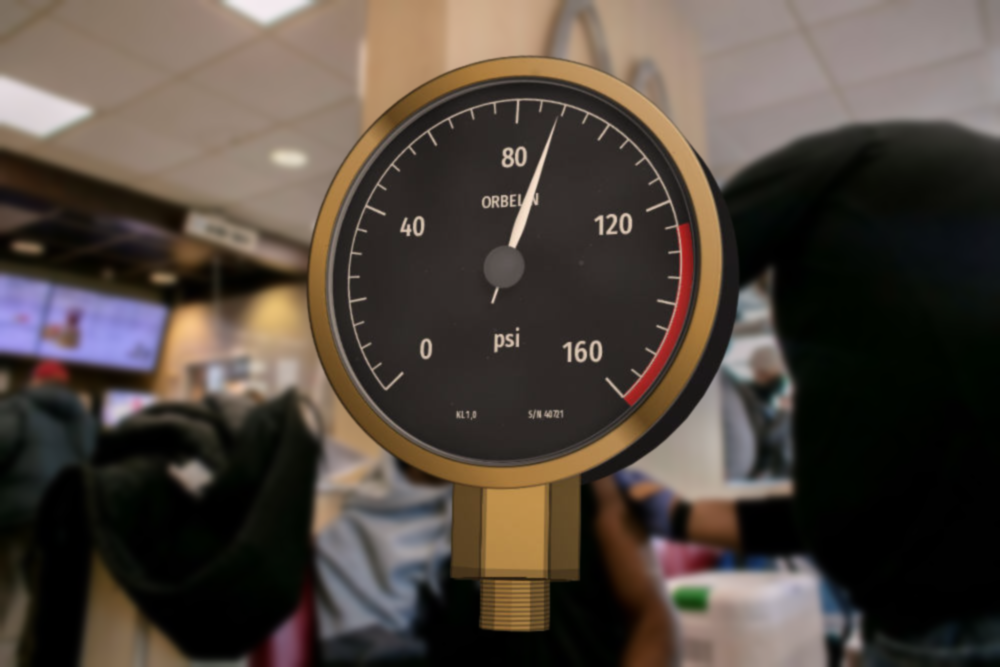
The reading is 90 psi
